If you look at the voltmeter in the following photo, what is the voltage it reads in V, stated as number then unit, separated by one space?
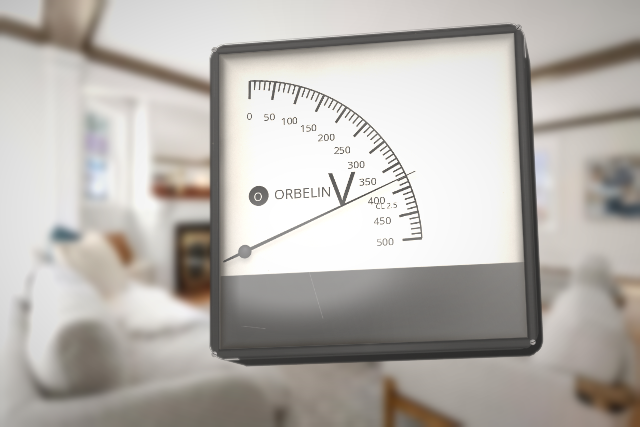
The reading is 380 V
